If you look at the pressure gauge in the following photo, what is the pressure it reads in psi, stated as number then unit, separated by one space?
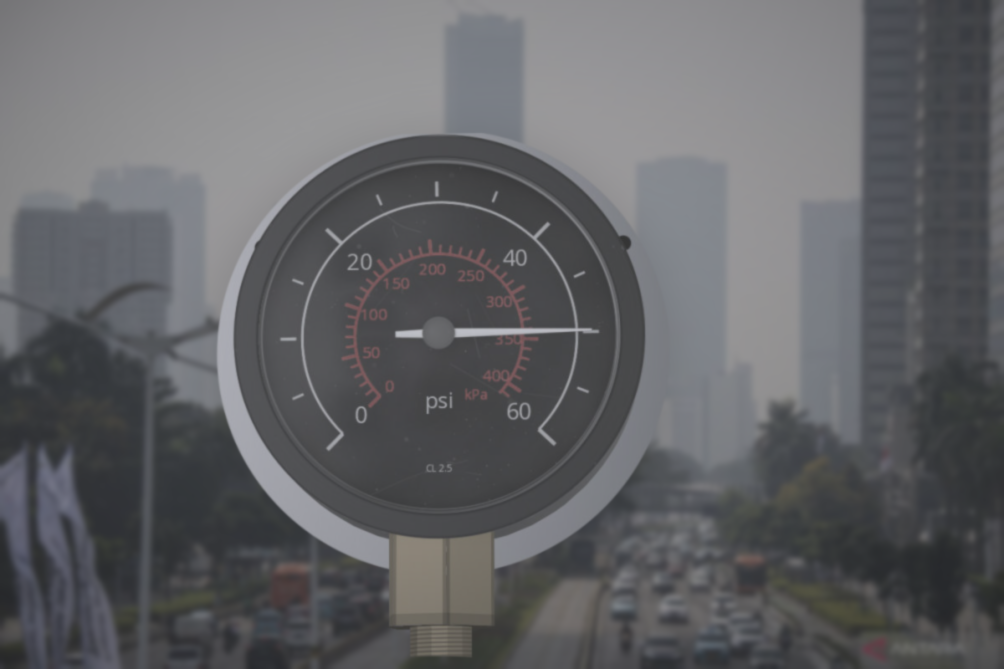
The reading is 50 psi
